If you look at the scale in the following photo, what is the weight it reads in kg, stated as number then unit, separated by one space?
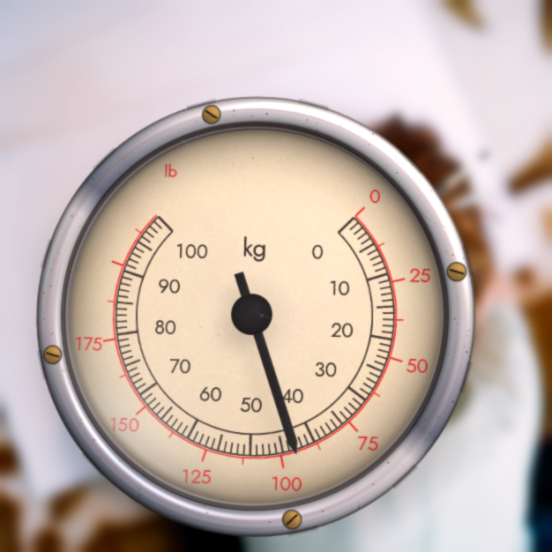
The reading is 43 kg
